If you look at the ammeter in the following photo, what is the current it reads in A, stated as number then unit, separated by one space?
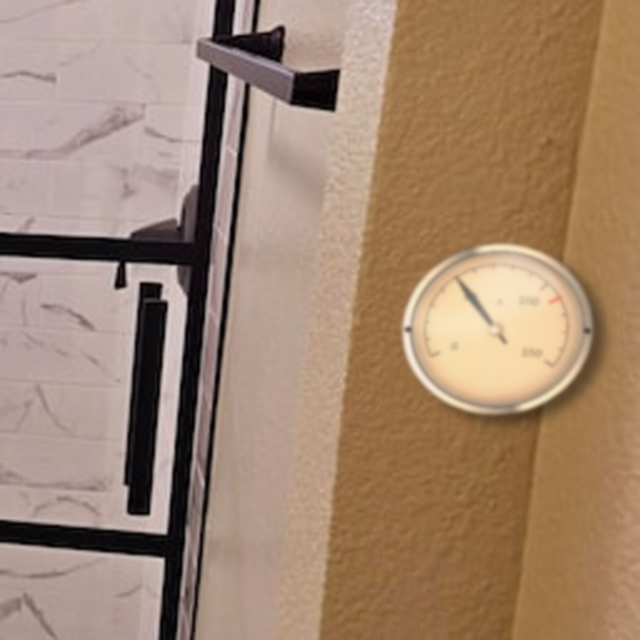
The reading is 50 A
